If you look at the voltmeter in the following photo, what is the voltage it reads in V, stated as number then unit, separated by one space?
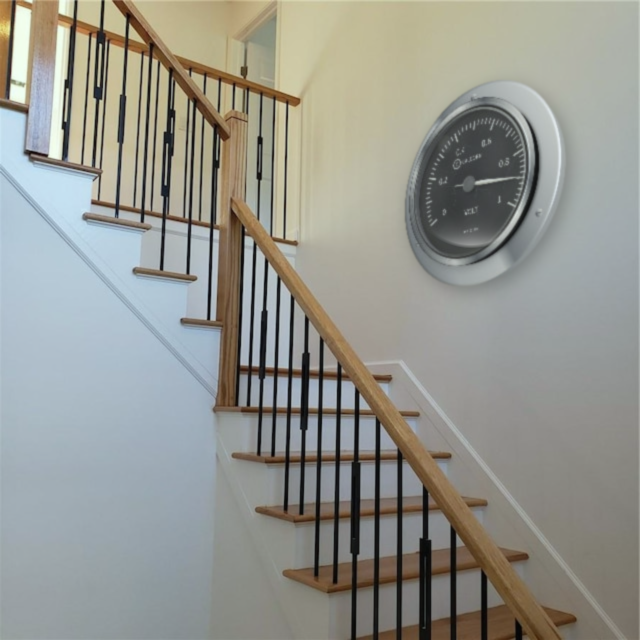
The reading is 0.9 V
